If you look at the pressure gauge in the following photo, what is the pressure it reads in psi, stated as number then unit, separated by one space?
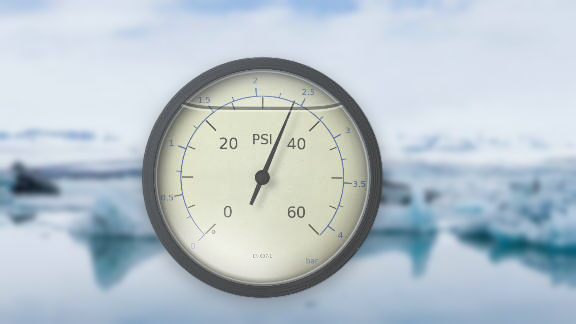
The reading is 35 psi
